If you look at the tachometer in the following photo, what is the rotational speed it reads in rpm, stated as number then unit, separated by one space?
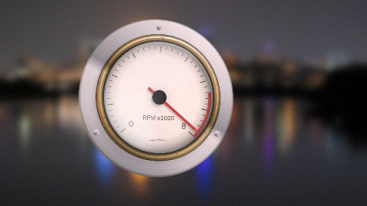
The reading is 7800 rpm
